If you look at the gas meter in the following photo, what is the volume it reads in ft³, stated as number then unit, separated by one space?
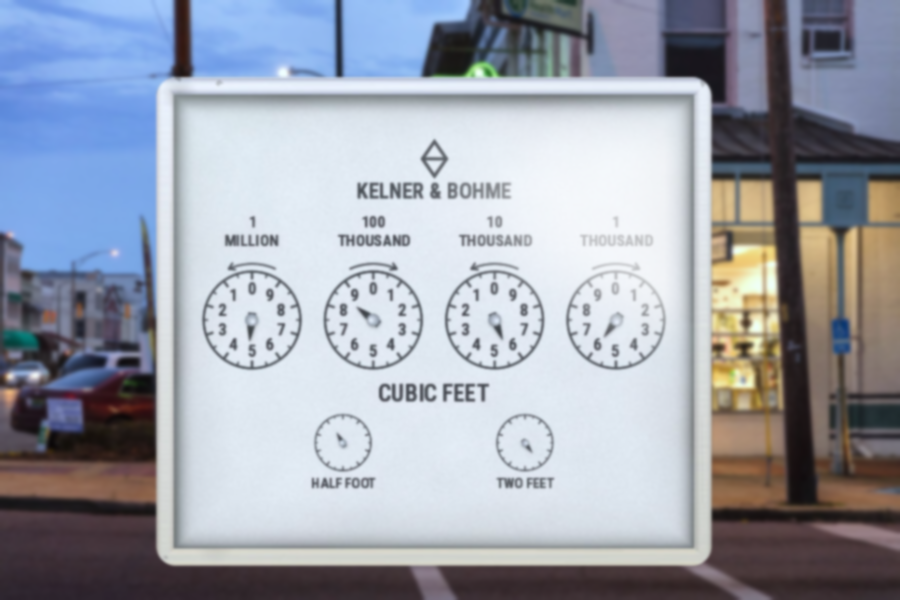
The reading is 485600 ft³
